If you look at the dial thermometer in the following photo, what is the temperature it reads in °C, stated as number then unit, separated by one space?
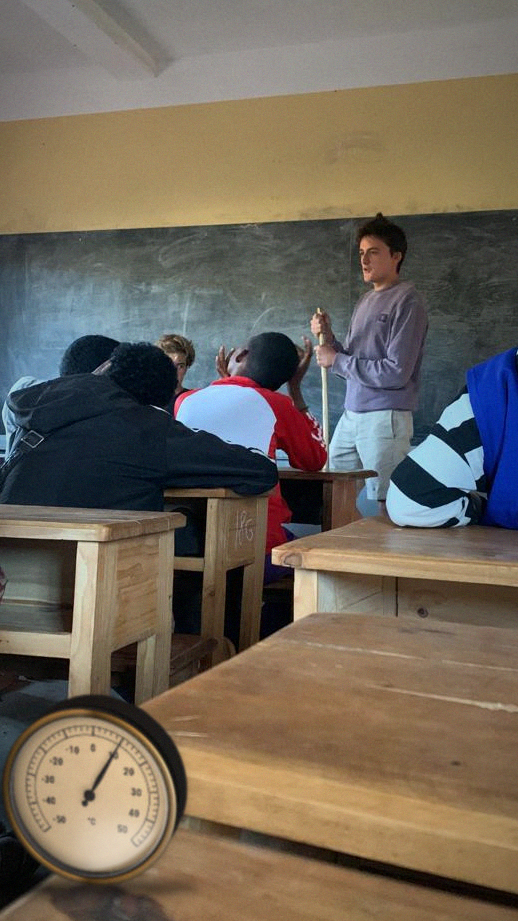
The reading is 10 °C
